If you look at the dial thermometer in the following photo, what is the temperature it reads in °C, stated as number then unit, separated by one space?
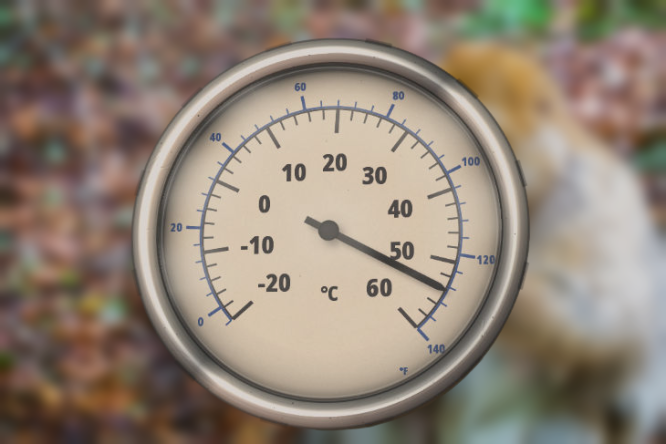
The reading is 54 °C
